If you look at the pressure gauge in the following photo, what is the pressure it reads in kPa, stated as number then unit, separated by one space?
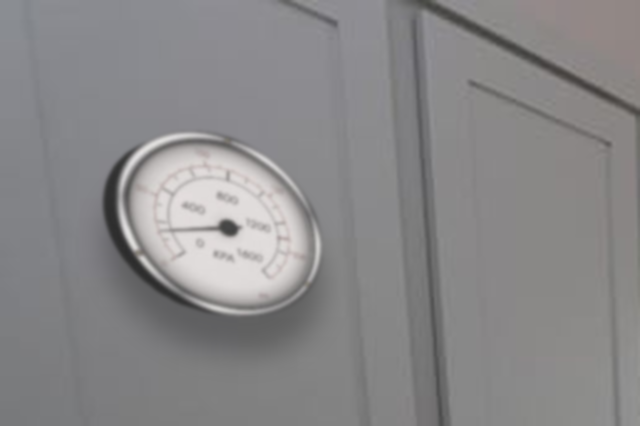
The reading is 150 kPa
